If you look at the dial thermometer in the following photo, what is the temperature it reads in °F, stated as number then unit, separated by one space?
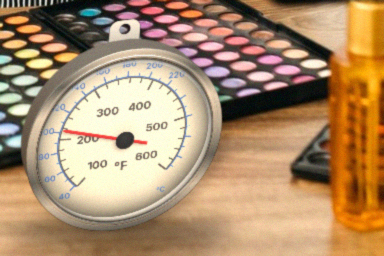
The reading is 220 °F
